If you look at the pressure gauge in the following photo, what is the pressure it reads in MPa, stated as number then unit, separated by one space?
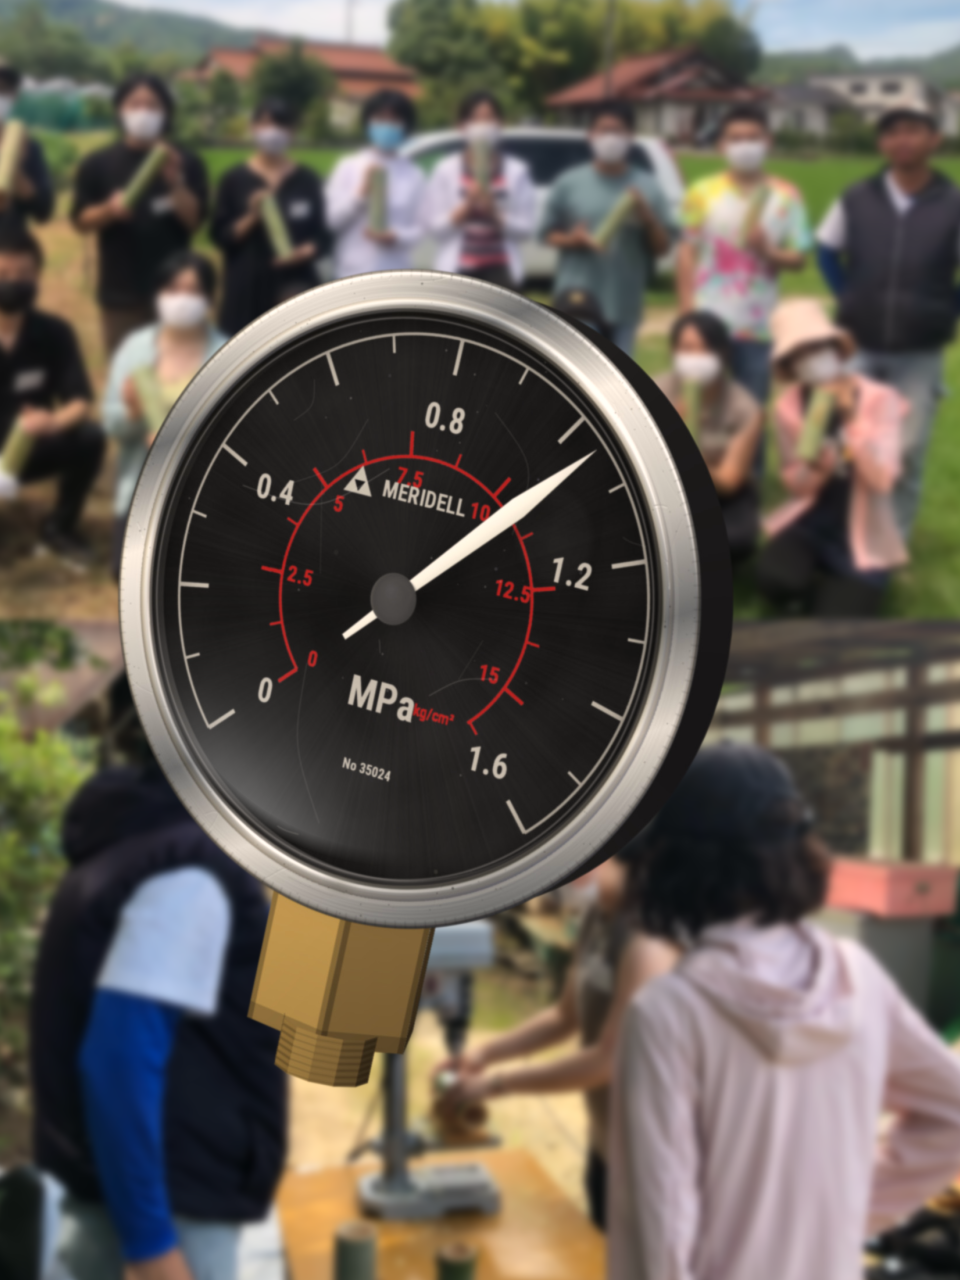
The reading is 1.05 MPa
